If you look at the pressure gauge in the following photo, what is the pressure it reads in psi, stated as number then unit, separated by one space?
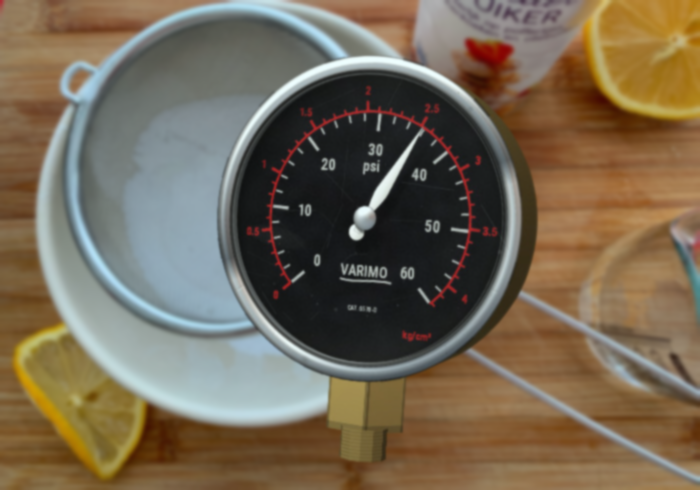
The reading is 36 psi
